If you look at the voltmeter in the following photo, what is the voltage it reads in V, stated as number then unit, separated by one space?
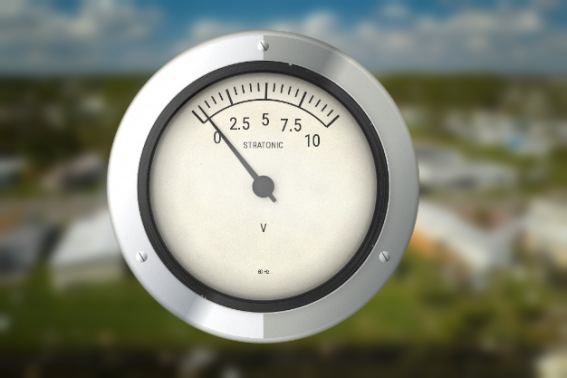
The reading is 0.5 V
